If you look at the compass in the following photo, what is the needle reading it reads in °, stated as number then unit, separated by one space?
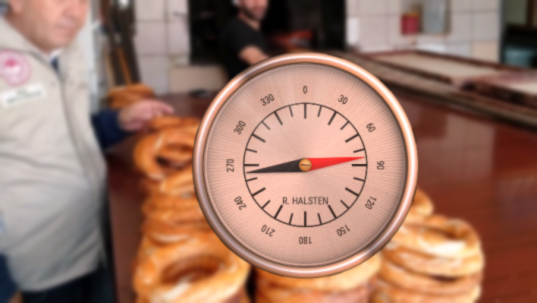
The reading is 82.5 °
